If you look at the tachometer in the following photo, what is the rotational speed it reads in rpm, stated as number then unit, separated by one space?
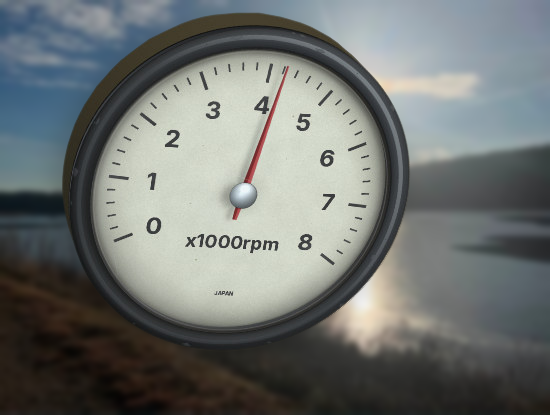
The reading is 4200 rpm
